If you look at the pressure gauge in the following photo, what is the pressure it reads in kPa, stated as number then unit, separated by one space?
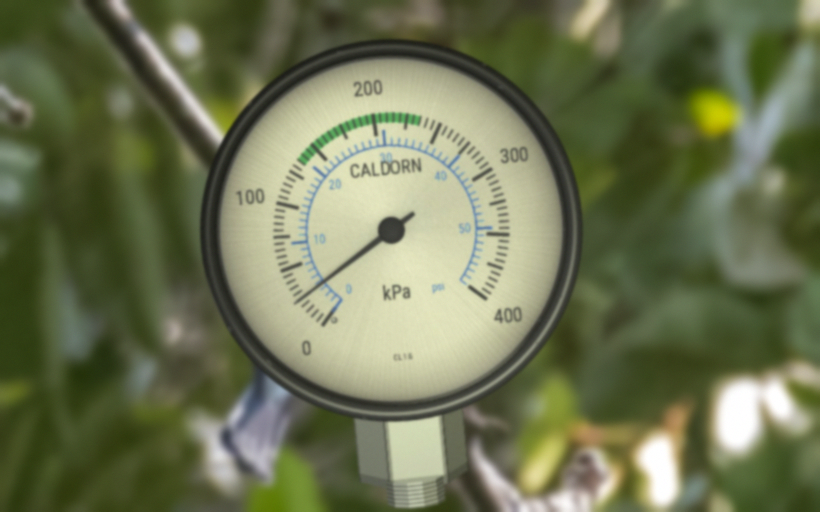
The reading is 25 kPa
